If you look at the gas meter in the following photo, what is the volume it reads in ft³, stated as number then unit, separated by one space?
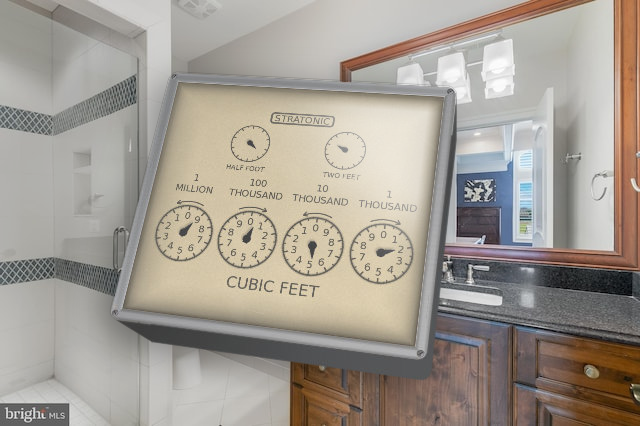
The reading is 905200 ft³
